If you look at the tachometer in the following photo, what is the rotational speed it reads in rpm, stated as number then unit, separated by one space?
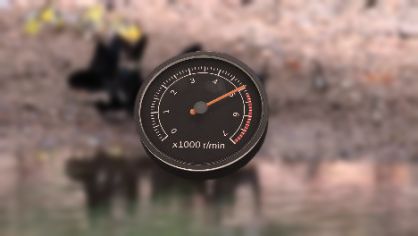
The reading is 5000 rpm
